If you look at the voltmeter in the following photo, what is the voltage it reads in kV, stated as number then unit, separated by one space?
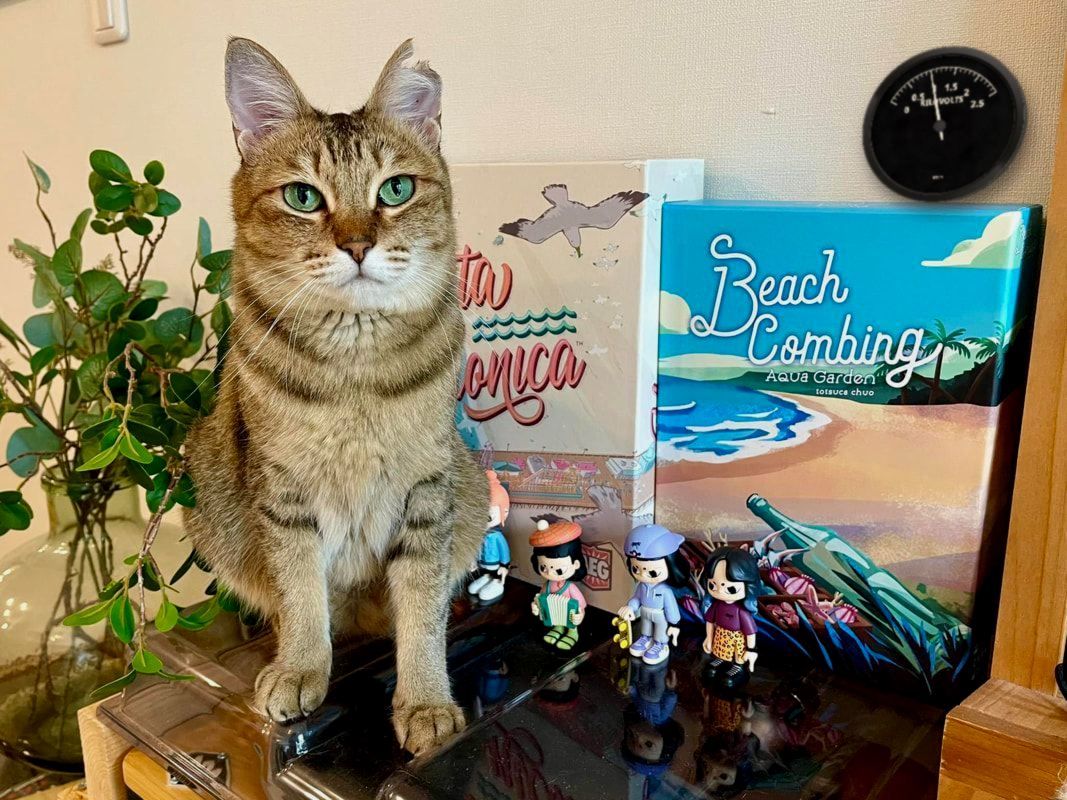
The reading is 1 kV
